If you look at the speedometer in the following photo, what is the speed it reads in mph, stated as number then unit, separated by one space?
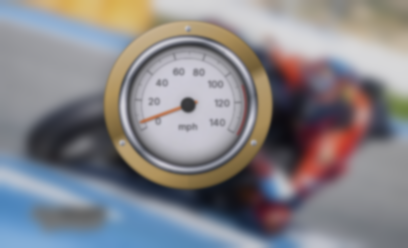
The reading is 5 mph
